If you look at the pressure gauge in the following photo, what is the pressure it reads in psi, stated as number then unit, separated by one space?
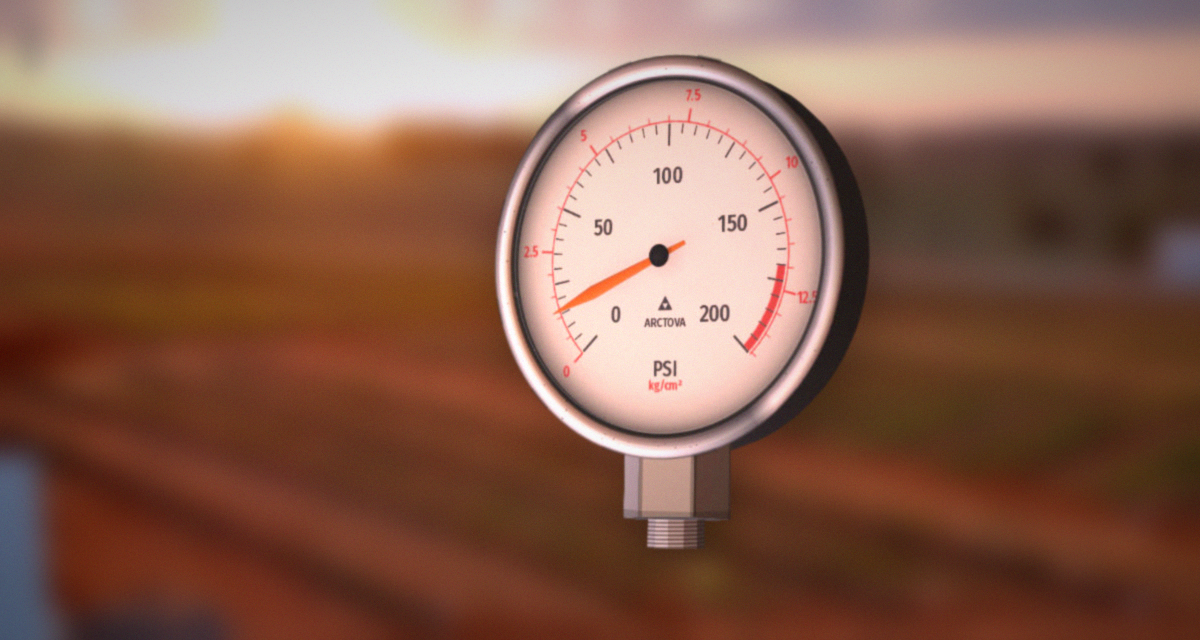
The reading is 15 psi
